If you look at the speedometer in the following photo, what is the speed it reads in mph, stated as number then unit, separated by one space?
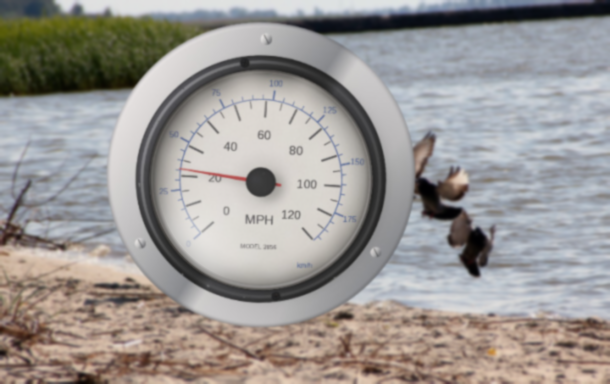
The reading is 22.5 mph
